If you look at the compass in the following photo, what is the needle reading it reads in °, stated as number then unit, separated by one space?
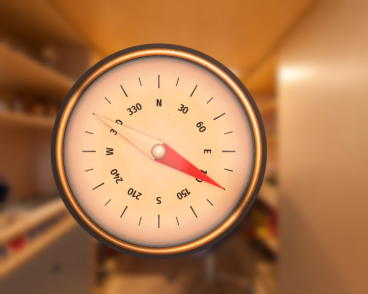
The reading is 120 °
